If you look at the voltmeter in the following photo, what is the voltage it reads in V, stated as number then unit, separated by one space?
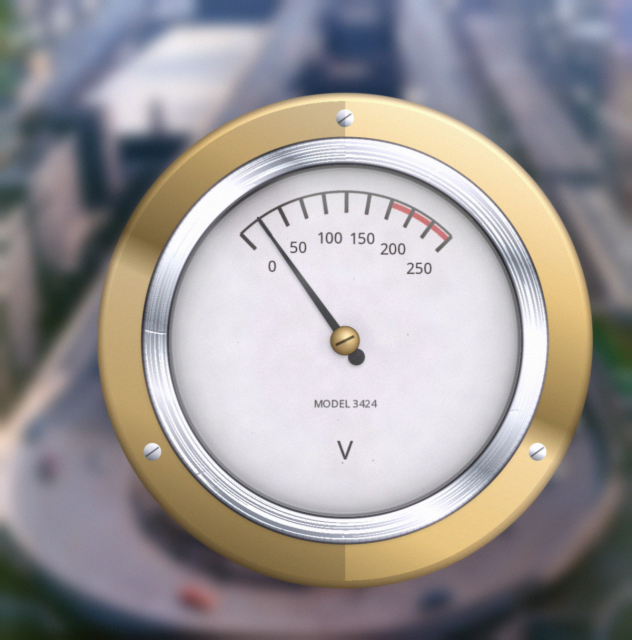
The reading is 25 V
